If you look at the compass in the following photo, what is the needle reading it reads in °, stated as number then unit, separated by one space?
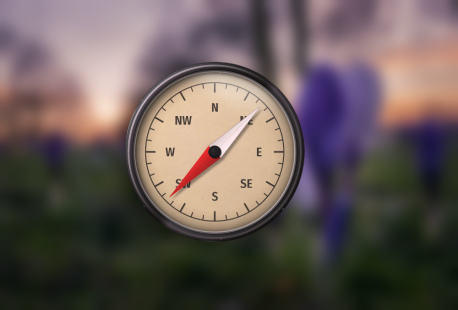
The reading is 225 °
